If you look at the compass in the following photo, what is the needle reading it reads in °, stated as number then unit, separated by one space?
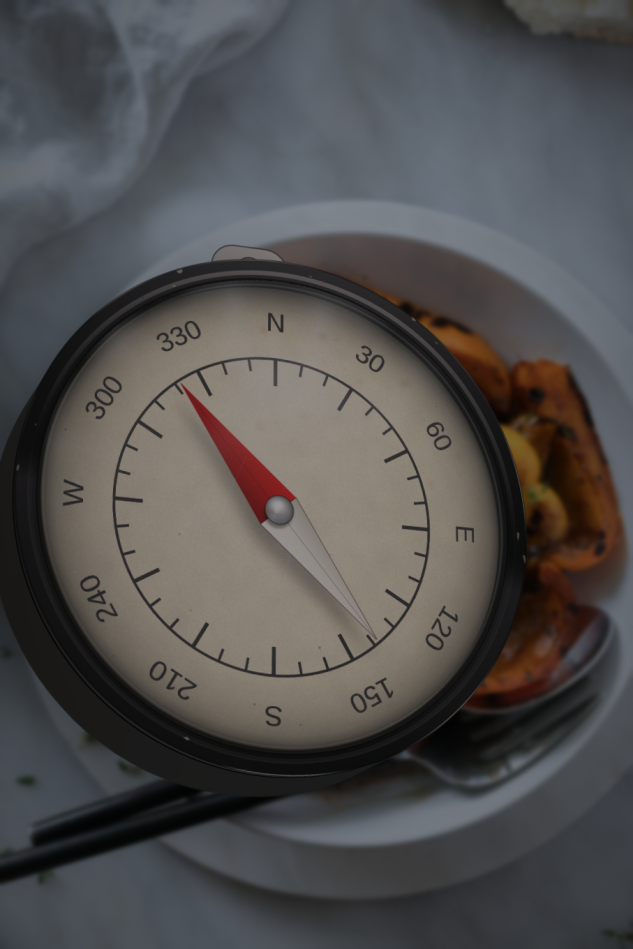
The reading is 320 °
